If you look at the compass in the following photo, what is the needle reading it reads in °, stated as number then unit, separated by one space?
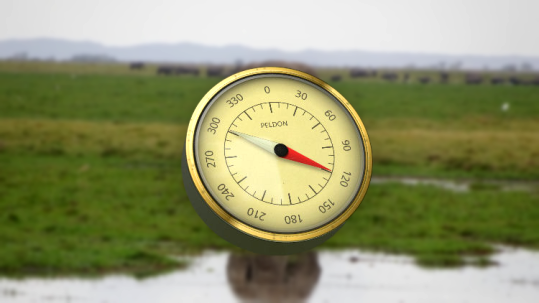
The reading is 120 °
